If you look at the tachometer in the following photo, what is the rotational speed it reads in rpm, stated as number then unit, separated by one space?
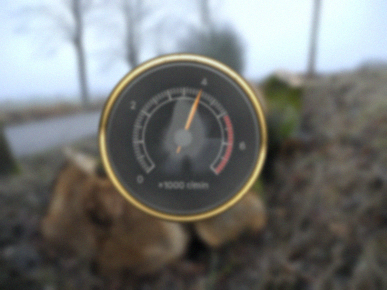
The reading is 4000 rpm
